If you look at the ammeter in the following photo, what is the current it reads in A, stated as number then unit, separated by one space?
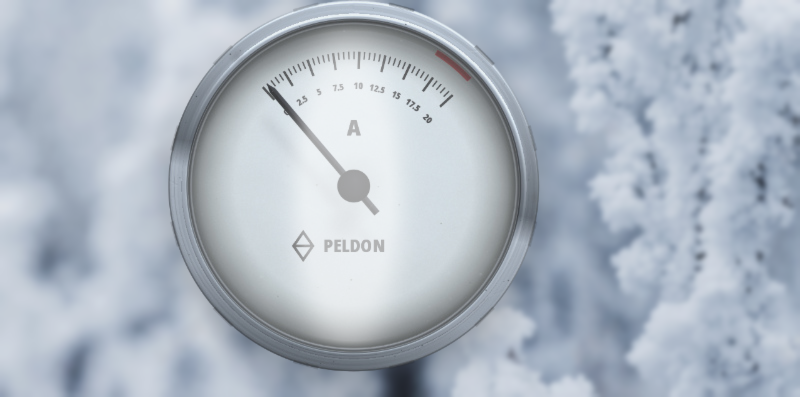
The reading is 0.5 A
